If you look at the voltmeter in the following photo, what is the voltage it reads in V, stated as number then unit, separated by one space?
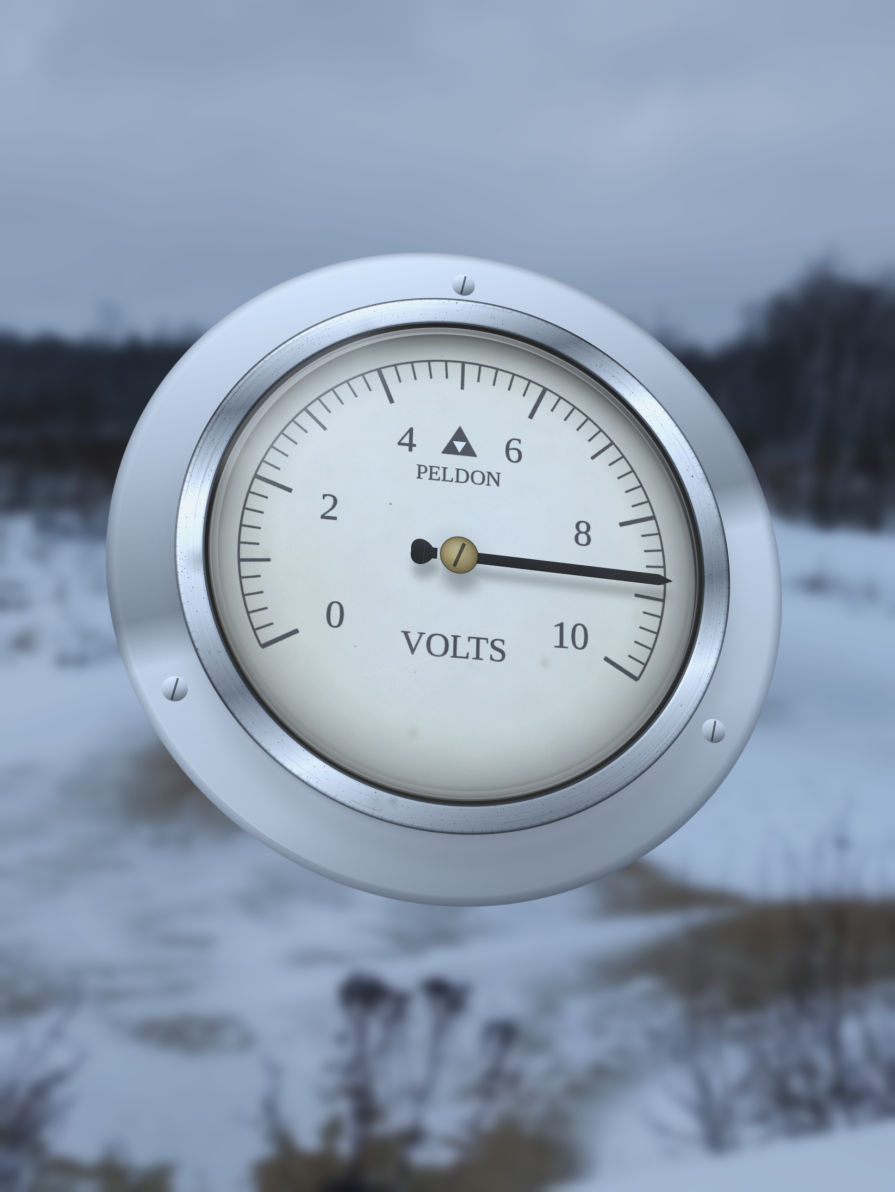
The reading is 8.8 V
